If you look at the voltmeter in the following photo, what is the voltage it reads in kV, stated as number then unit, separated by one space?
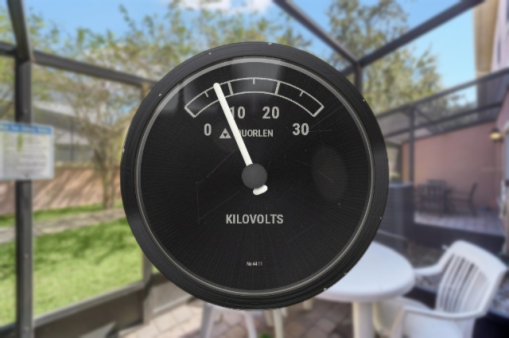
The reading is 7.5 kV
